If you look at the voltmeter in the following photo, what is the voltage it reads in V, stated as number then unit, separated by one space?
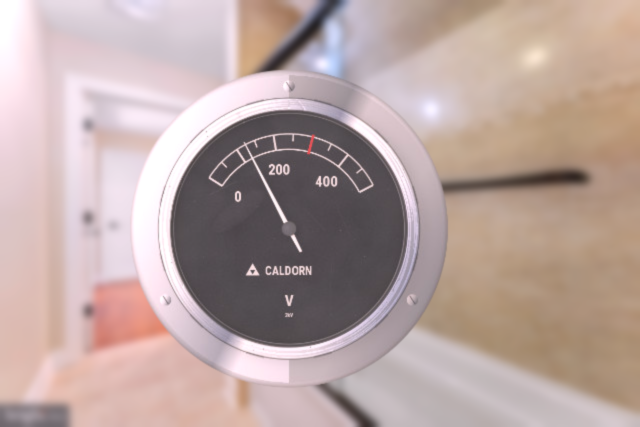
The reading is 125 V
